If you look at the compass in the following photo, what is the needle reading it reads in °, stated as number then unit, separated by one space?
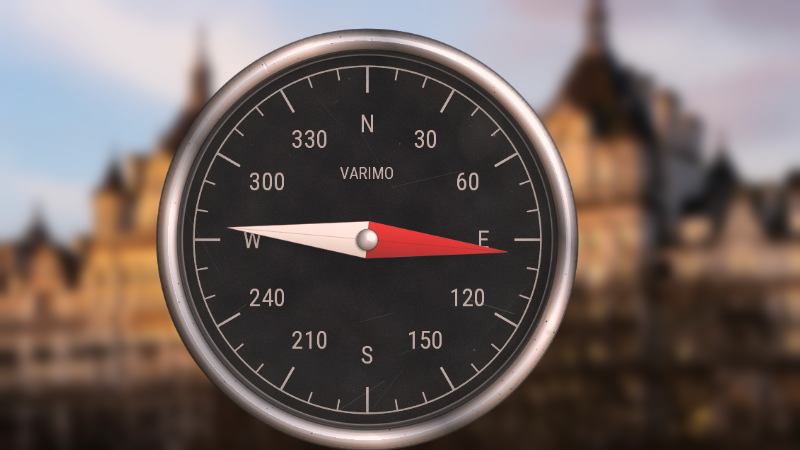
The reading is 95 °
